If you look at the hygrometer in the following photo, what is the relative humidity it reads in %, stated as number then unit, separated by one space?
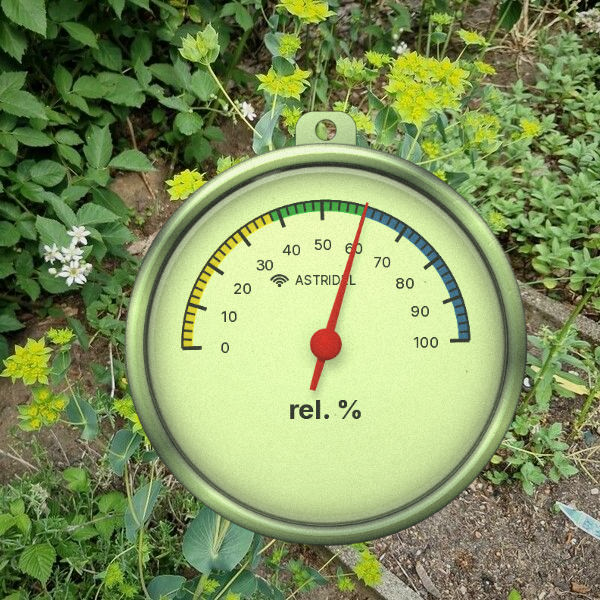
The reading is 60 %
